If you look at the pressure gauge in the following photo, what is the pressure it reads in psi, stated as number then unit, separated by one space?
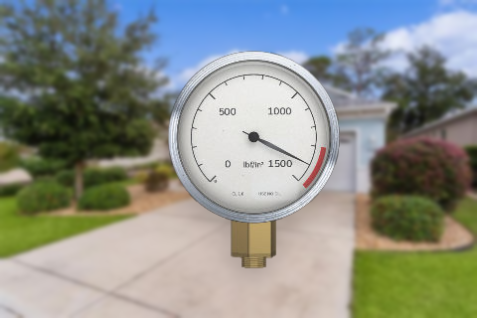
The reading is 1400 psi
